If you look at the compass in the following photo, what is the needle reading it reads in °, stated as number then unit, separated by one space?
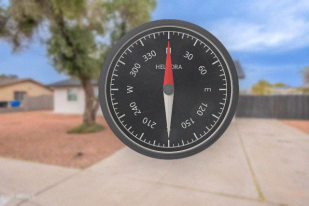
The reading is 0 °
